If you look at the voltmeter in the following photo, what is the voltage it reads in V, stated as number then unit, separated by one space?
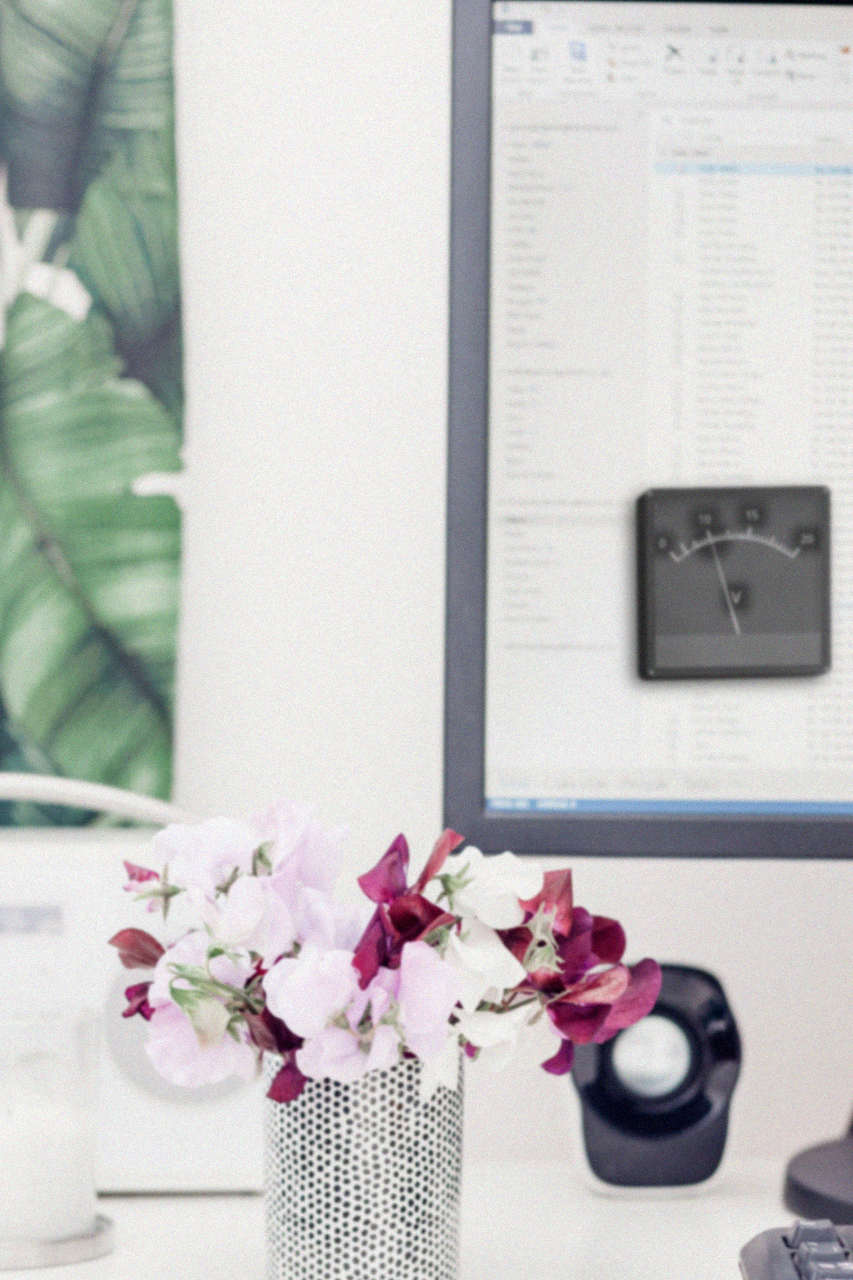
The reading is 10 V
